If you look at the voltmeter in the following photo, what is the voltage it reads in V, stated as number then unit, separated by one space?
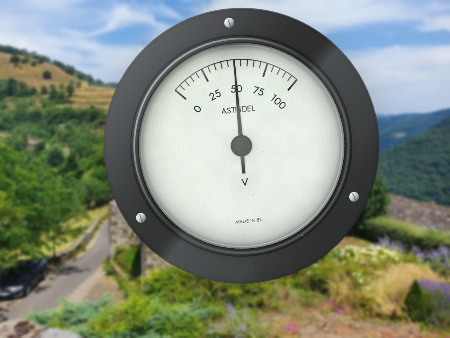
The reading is 50 V
